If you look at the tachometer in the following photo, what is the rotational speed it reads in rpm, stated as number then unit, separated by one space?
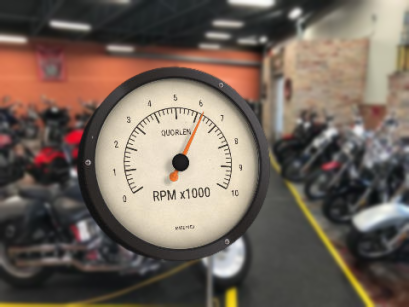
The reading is 6200 rpm
